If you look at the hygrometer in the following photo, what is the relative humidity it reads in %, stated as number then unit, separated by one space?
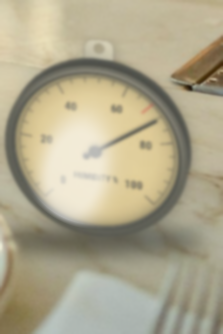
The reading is 72 %
